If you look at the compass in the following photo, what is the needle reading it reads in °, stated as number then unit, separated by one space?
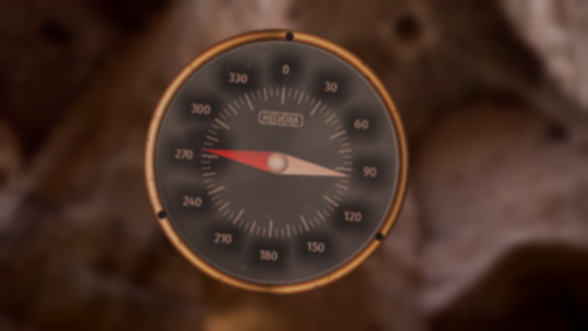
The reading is 275 °
